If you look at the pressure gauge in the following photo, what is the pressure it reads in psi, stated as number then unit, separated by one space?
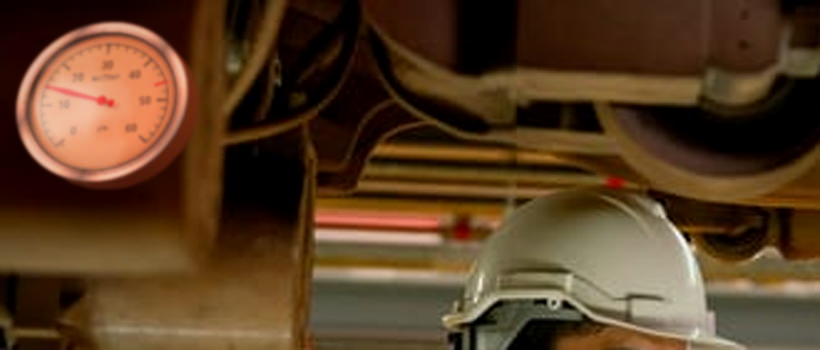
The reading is 14 psi
